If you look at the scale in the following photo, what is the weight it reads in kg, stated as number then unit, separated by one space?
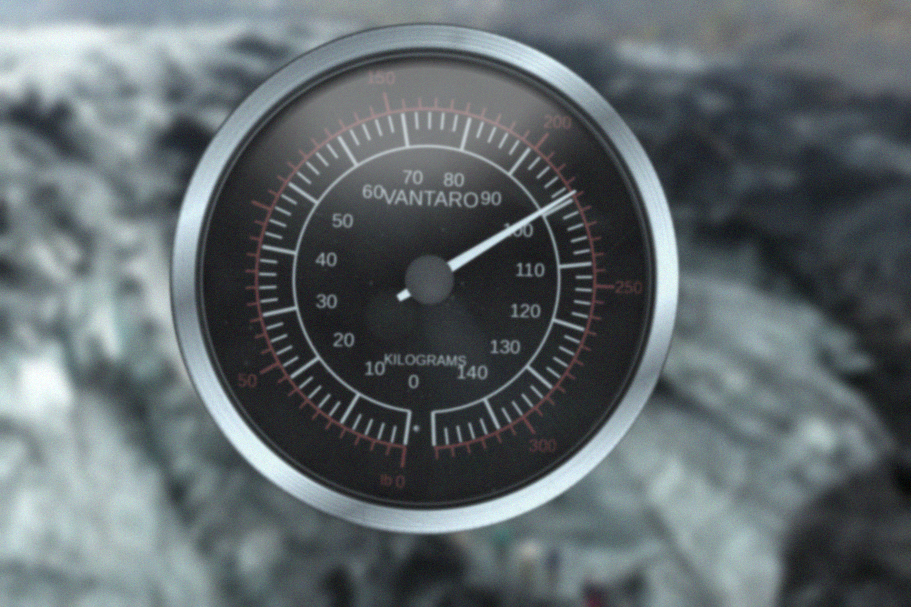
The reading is 99 kg
